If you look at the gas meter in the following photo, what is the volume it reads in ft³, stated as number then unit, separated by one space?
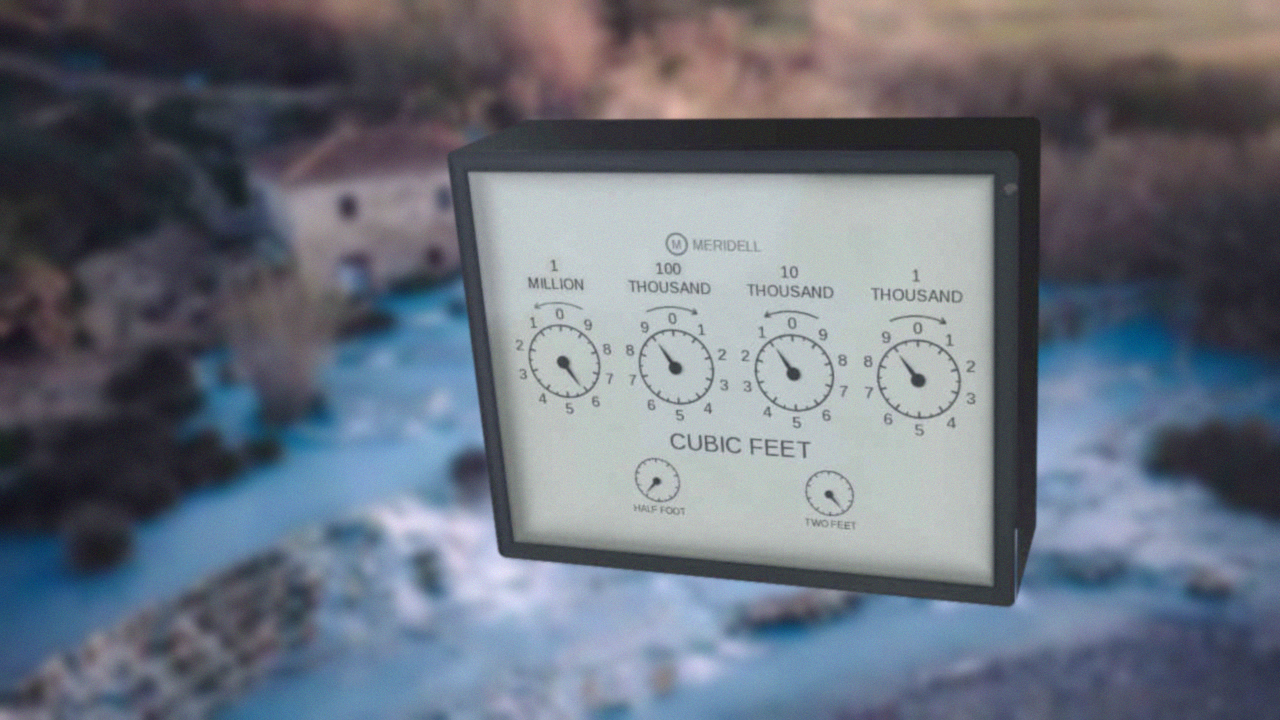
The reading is 590900 ft³
